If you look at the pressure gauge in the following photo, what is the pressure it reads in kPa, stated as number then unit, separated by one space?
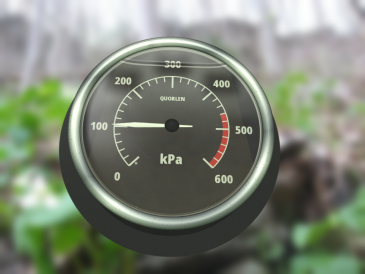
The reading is 100 kPa
